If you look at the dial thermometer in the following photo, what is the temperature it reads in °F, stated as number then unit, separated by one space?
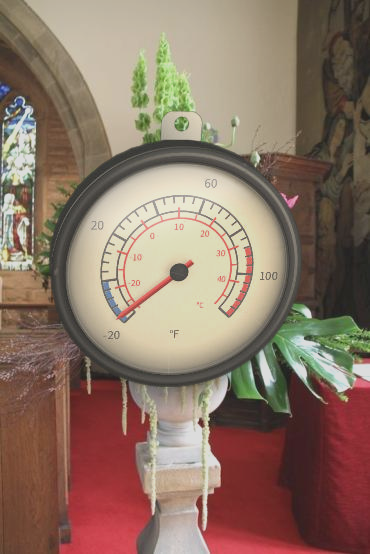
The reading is -16 °F
